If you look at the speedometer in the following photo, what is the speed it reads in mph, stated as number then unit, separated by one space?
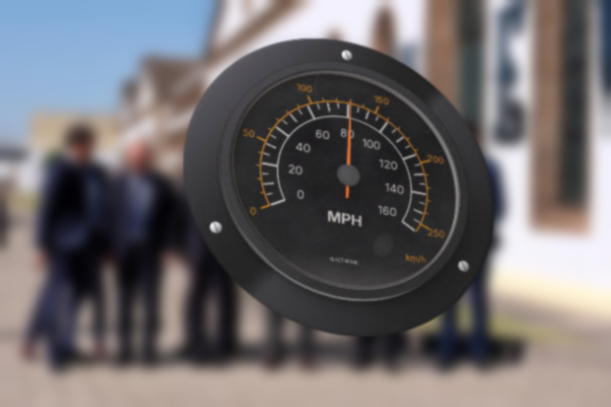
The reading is 80 mph
